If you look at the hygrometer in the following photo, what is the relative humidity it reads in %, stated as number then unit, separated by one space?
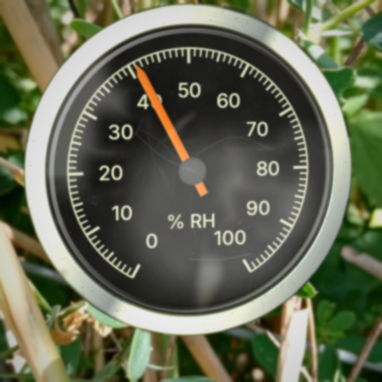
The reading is 41 %
